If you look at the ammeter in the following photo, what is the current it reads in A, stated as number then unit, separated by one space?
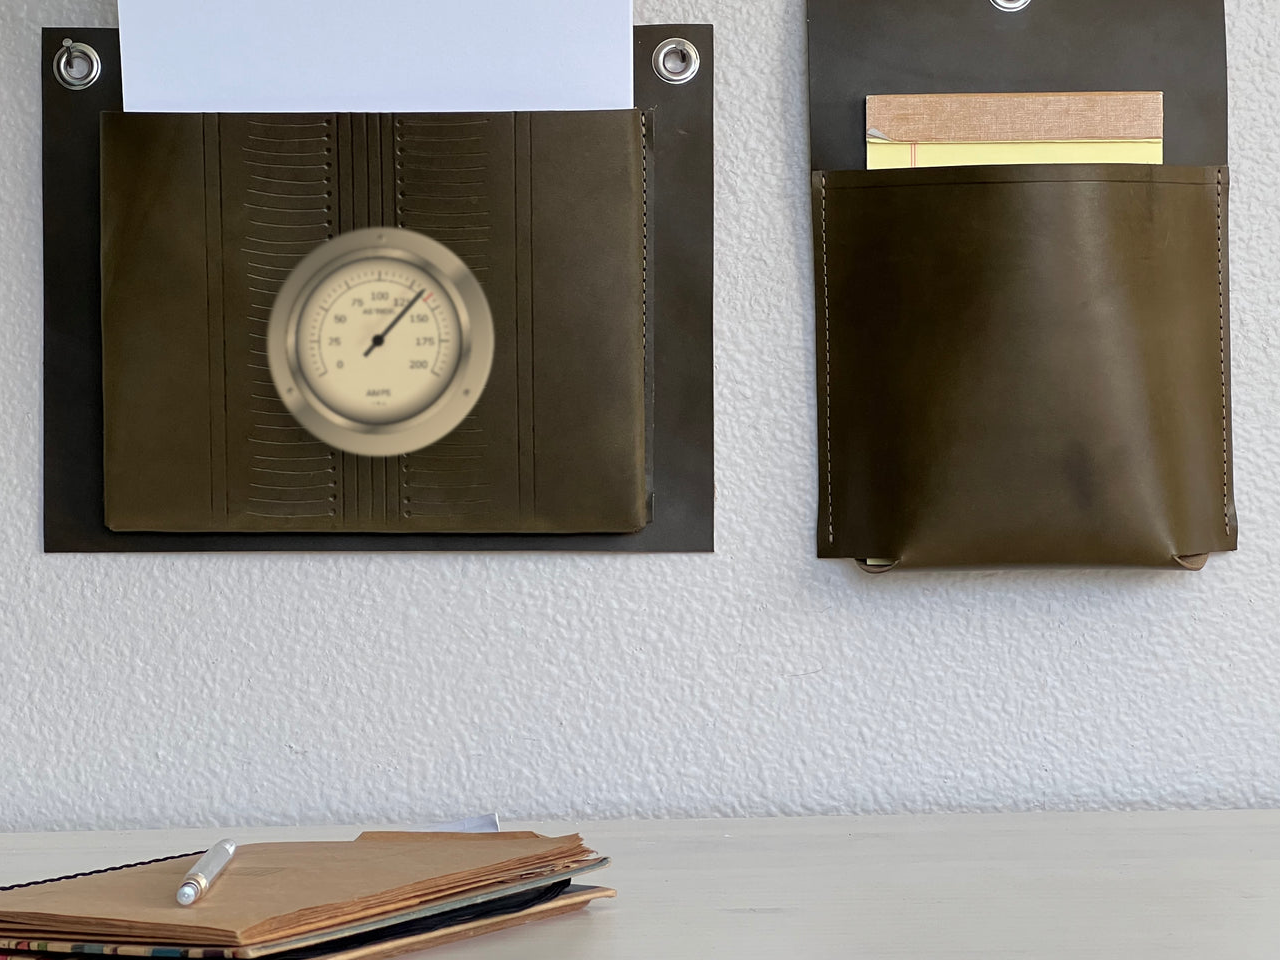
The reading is 135 A
